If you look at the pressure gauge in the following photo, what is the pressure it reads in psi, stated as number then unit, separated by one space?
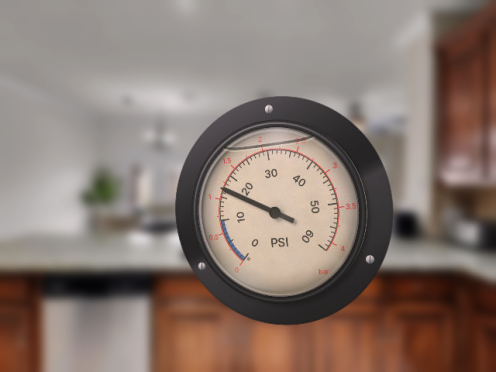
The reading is 17 psi
